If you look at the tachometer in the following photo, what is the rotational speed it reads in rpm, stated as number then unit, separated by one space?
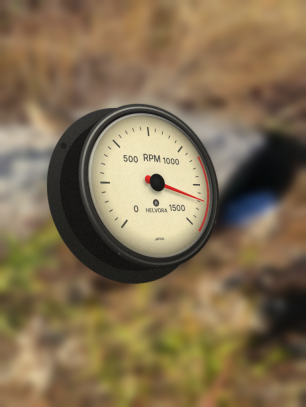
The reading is 1350 rpm
